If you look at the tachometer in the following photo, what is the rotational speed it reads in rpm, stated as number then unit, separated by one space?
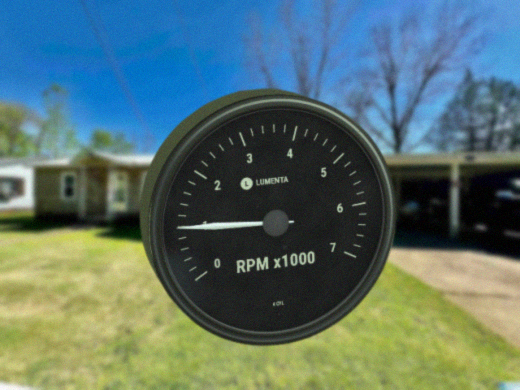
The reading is 1000 rpm
